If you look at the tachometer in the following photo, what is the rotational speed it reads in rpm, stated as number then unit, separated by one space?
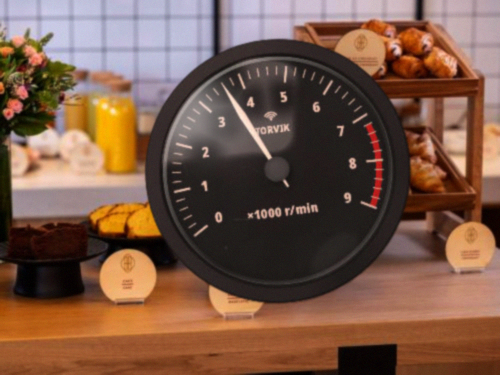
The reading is 3600 rpm
